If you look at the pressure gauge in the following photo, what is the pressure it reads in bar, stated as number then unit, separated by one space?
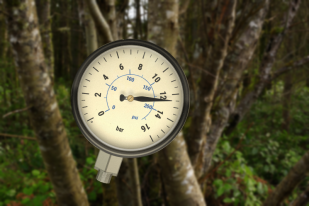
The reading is 12.5 bar
